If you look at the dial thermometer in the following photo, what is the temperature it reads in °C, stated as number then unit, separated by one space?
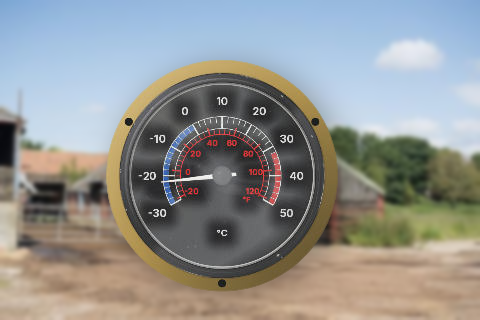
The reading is -22 °C
